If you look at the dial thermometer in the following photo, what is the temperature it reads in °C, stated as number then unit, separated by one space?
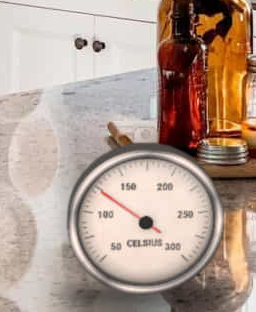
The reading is 125 °C
